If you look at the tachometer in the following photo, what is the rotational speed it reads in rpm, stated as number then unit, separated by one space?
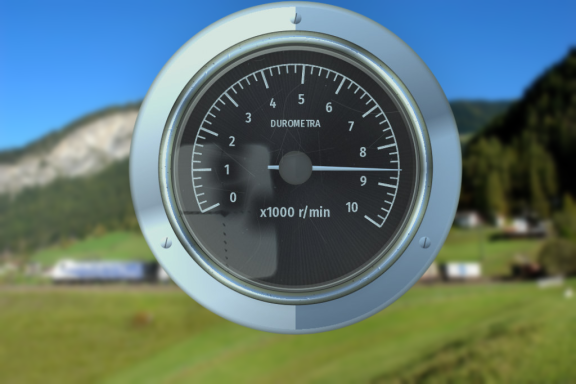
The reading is 8600 rpm
